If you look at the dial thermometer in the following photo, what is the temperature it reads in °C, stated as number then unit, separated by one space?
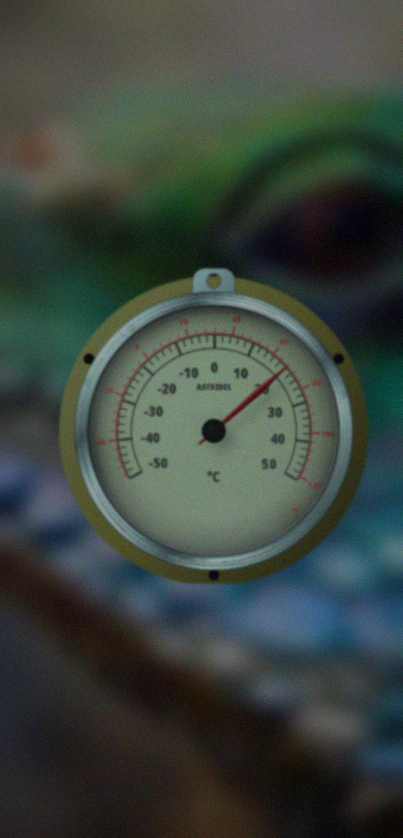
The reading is 20 °C
